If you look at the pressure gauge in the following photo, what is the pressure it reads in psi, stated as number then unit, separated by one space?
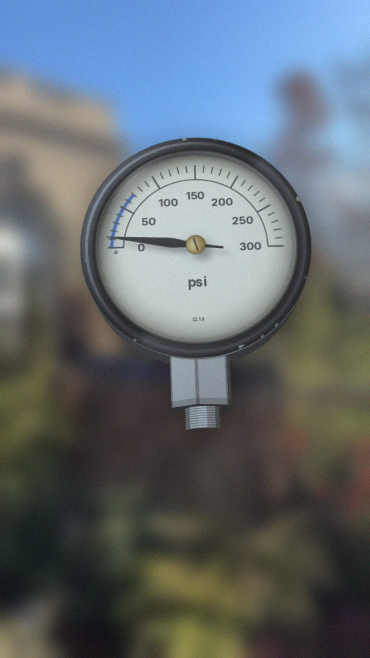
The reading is 10 psi
